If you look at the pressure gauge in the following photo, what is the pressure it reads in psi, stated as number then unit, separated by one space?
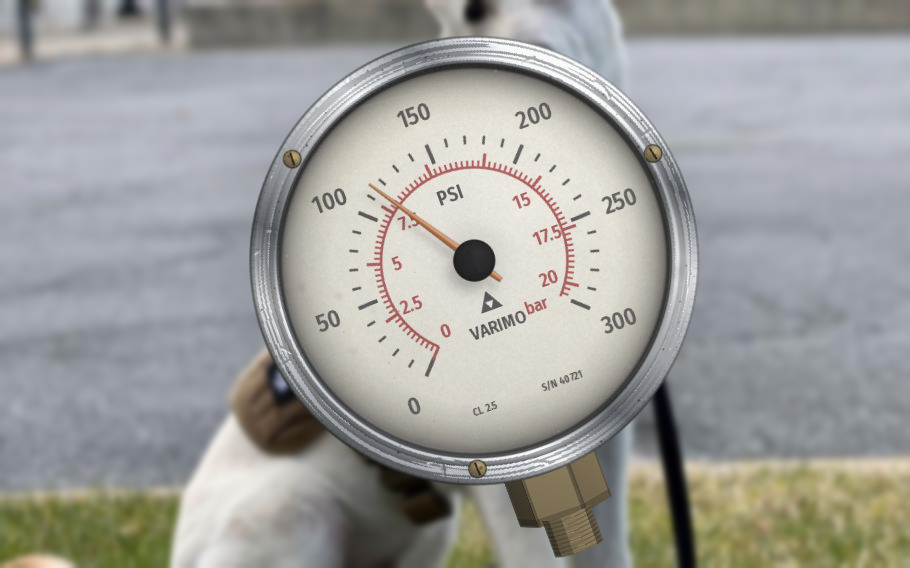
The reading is 115 psi
